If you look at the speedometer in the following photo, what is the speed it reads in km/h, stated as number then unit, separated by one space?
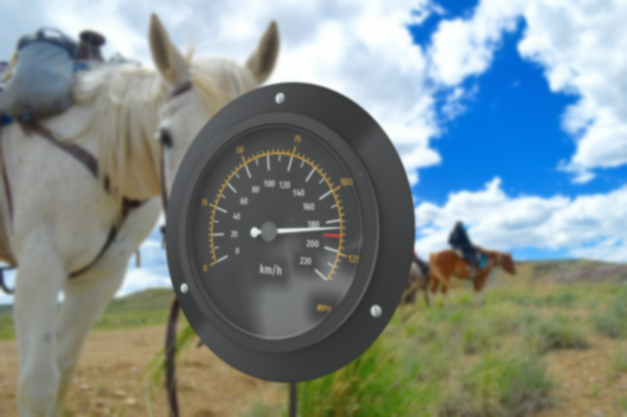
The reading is 185 km/h
